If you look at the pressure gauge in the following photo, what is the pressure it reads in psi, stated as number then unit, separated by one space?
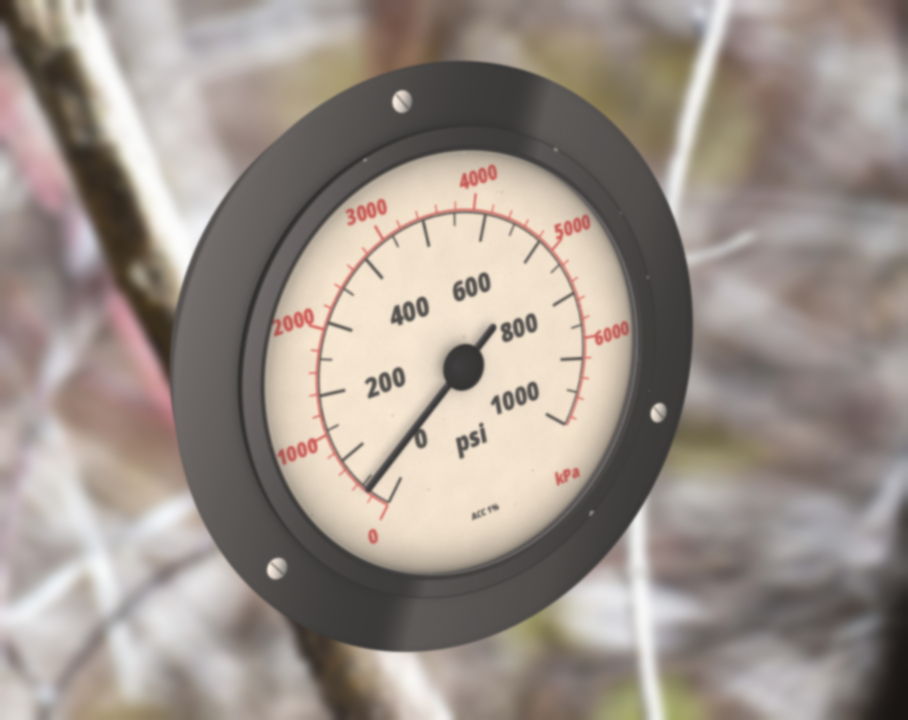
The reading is 50 psi
